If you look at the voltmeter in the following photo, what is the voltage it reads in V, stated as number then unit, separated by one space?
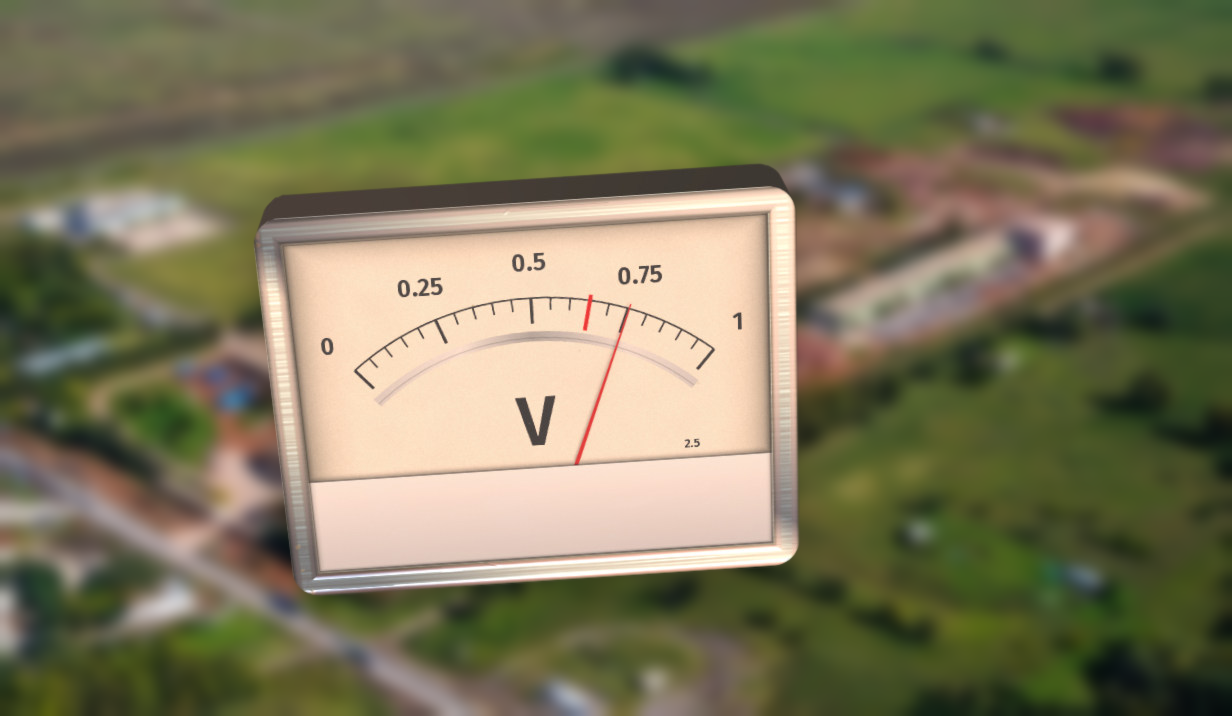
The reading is 0.75 V
